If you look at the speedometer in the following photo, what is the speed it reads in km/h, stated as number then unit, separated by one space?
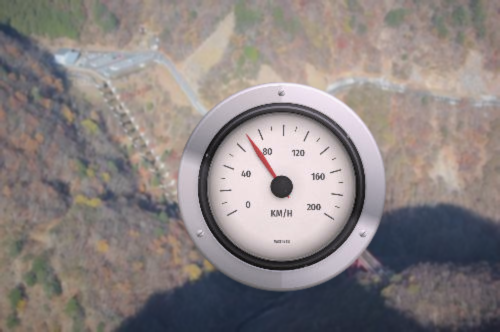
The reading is 70 km/h
